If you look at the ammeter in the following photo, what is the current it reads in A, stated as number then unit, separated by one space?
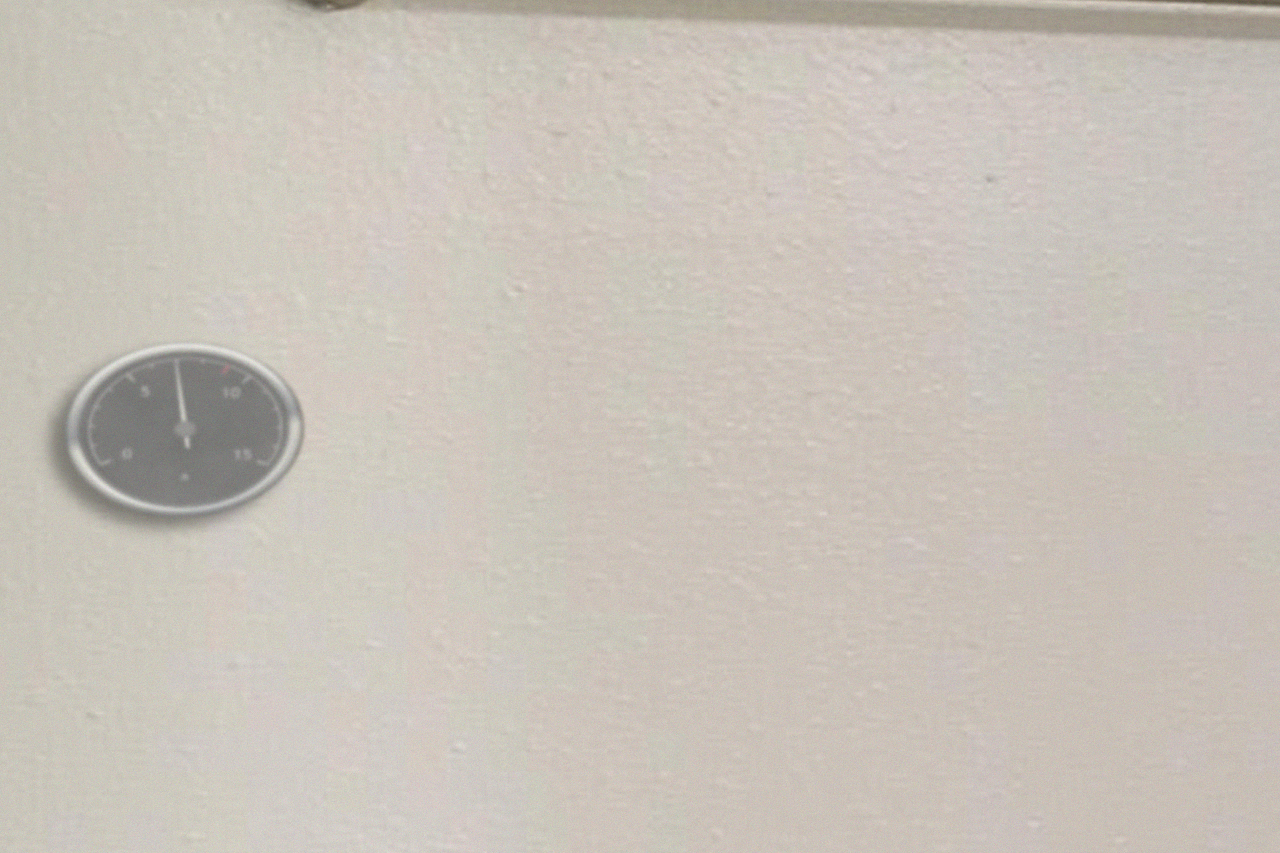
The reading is 7 A
